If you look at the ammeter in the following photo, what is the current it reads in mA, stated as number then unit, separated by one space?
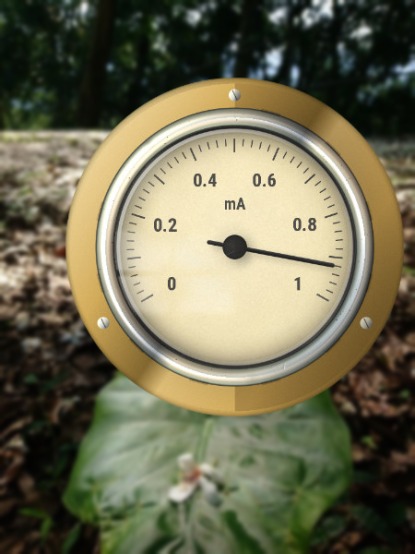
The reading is 0.92 mA
